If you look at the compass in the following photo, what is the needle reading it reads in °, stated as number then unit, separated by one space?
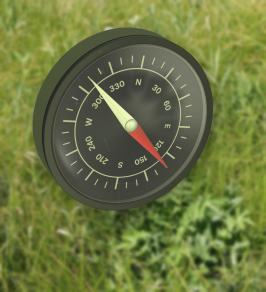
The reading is 130 °
